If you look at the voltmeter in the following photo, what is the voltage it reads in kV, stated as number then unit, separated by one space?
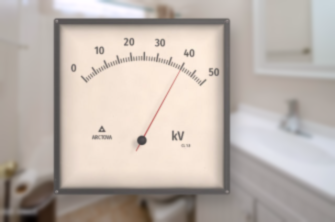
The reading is 40 kV
